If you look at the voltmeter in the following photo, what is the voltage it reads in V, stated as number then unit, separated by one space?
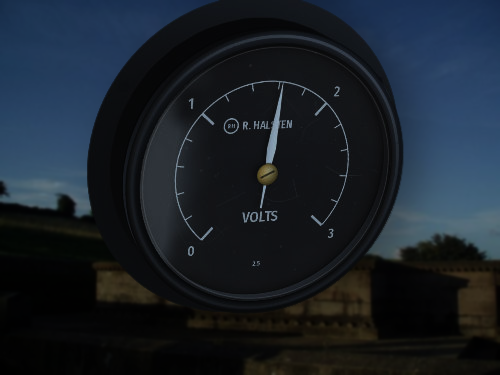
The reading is 1.6 V
